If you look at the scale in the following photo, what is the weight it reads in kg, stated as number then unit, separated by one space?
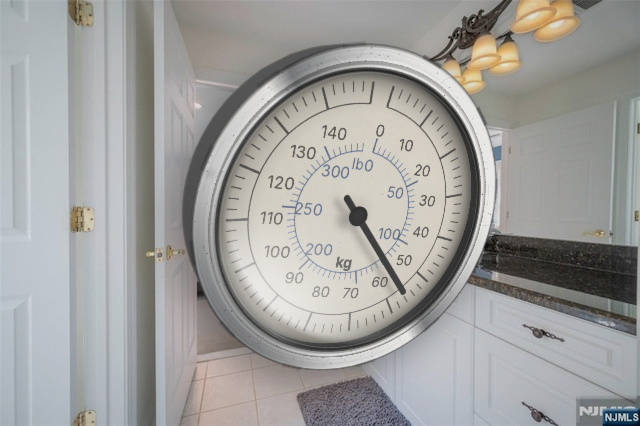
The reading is 56 kg
